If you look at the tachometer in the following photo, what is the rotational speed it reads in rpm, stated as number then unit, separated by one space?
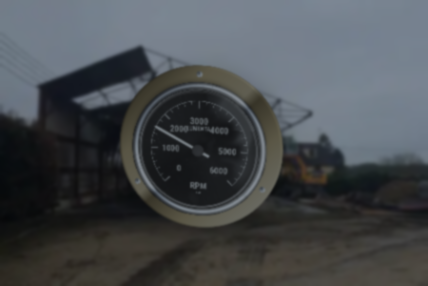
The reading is 1600 rpm
